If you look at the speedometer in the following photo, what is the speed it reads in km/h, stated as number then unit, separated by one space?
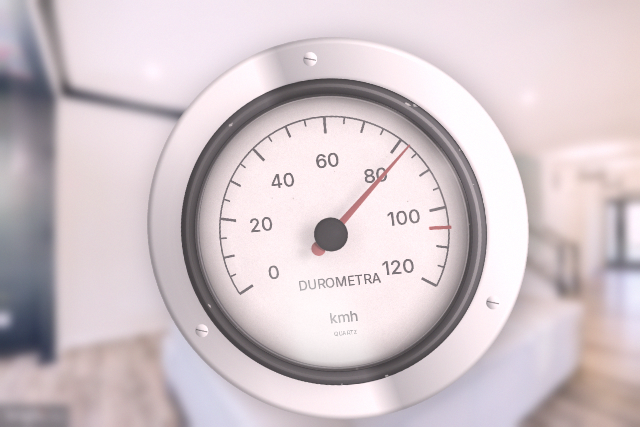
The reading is 82.5 km/h
